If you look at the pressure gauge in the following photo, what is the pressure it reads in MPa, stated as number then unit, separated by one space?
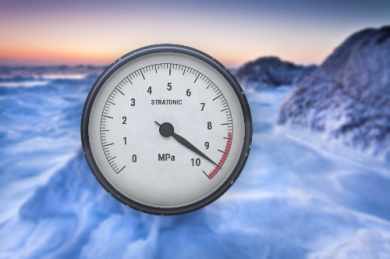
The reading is 9.5 MPa
